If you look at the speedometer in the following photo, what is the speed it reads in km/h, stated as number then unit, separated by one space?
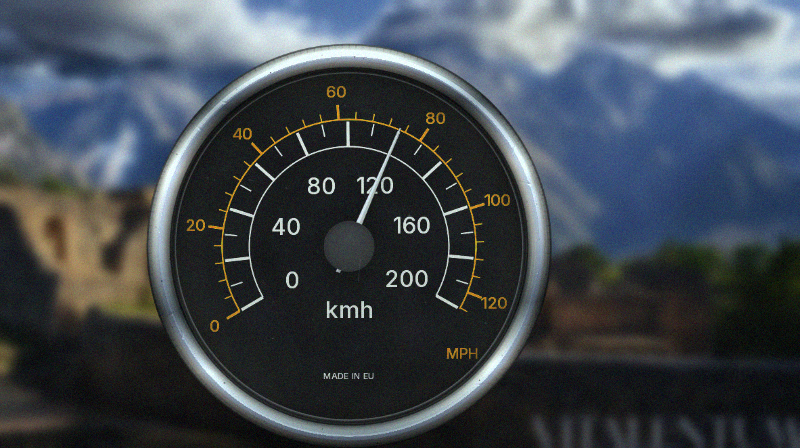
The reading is 120 km/h
